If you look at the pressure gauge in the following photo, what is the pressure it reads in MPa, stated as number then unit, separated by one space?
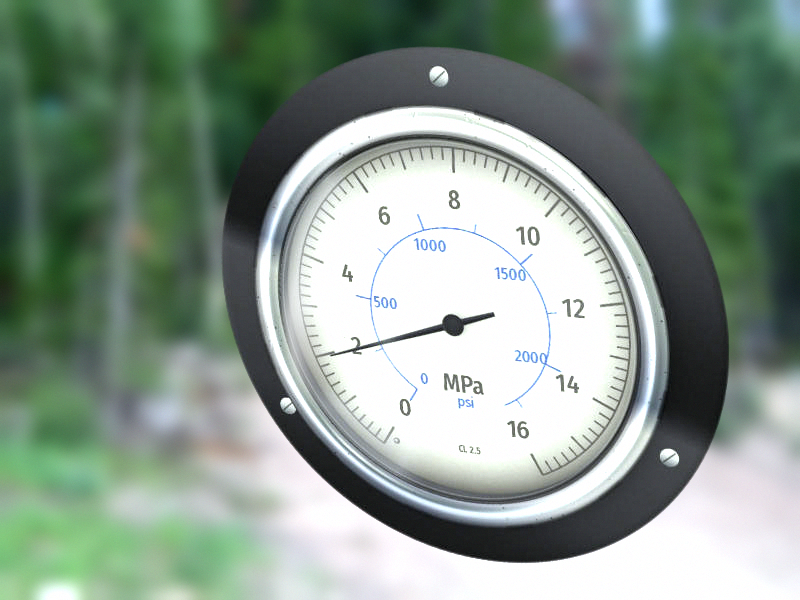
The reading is 2 MPa
